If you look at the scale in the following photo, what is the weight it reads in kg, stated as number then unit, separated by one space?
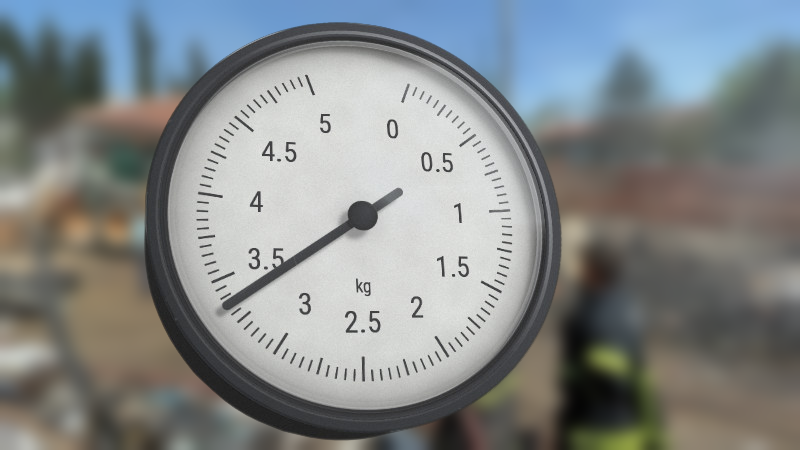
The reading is 3.35 kg
